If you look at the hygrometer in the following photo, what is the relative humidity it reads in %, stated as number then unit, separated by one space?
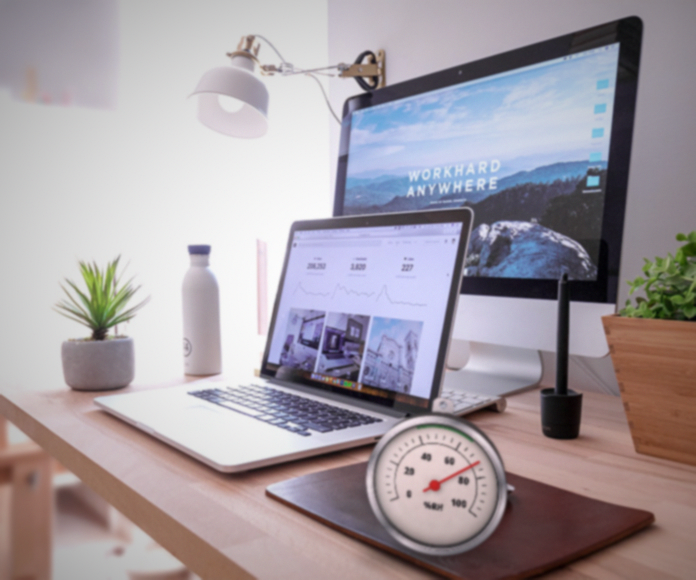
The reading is 72 %
